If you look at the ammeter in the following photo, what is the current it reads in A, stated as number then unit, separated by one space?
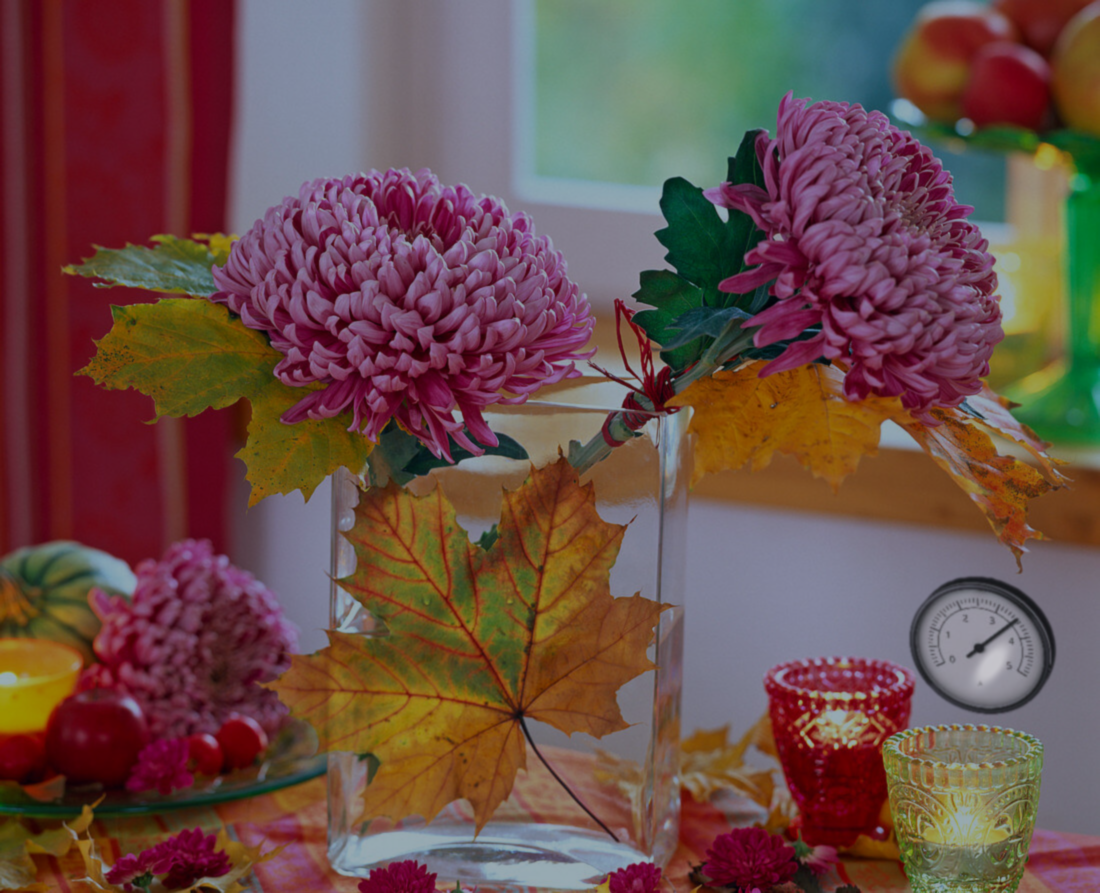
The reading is 3.5 A
